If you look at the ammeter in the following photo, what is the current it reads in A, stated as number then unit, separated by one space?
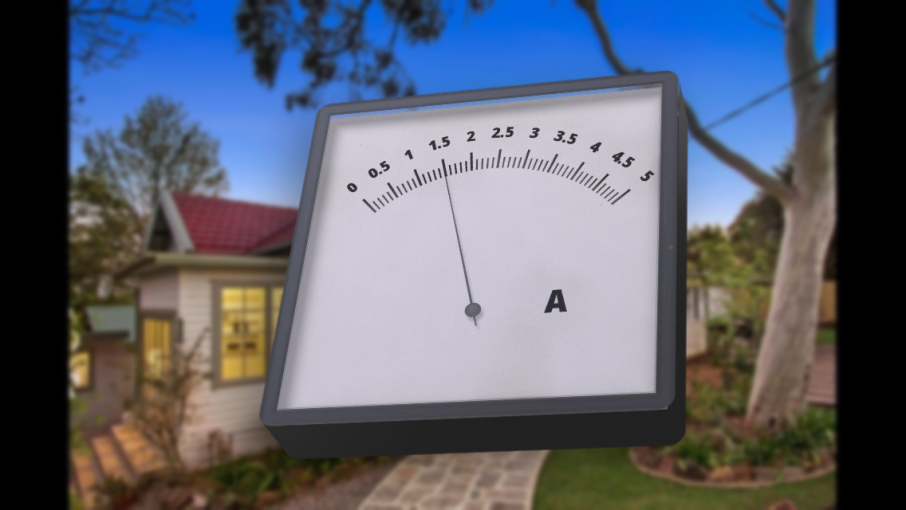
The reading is 1.5 A
